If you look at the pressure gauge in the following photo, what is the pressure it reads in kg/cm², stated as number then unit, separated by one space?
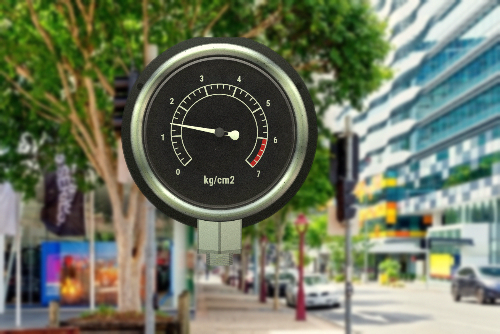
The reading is 1.4 kg/cm²
